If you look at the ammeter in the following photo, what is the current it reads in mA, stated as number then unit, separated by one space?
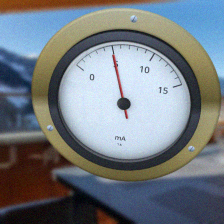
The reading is 5 mA
